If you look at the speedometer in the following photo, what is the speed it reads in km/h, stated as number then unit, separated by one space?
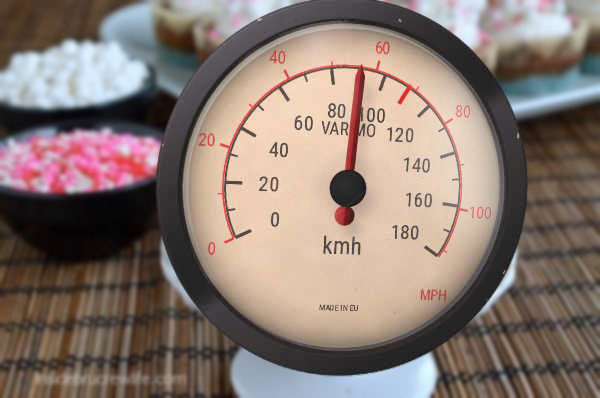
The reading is 90 km/h
